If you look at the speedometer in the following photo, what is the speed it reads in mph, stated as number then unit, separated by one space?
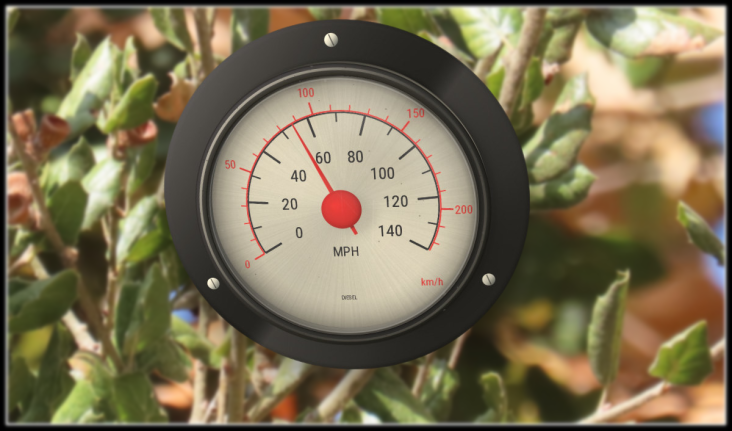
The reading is 55 mph
